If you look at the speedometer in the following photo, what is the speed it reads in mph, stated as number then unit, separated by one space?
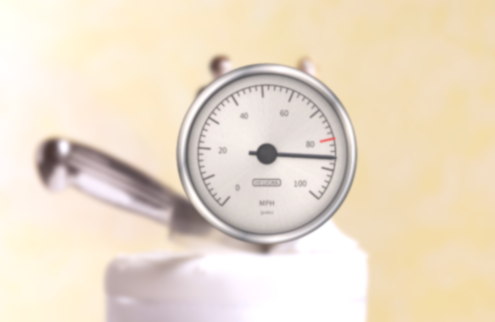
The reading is 86 mph
